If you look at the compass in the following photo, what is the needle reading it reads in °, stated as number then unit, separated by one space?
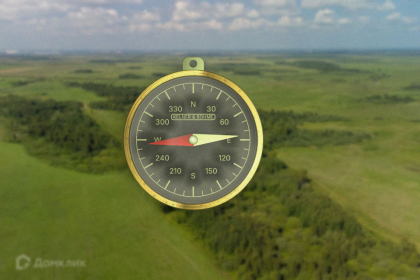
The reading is 265 °
